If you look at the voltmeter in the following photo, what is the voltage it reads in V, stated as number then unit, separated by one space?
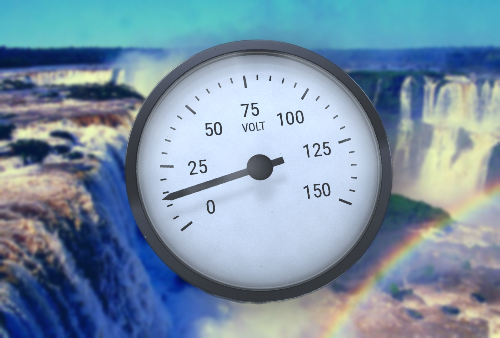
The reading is 12.5 V
